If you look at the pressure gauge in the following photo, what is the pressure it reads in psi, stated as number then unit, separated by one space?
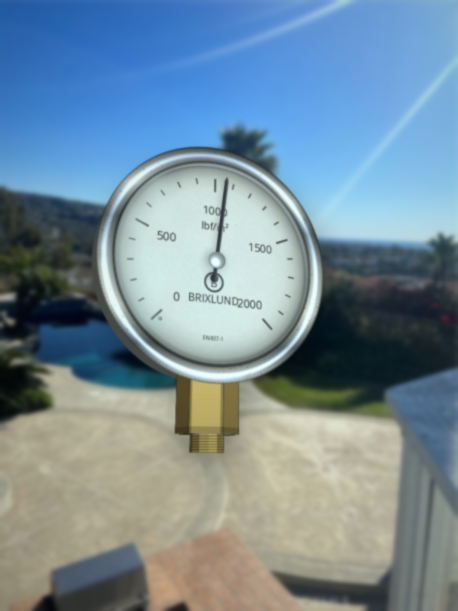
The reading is 1050 psi
